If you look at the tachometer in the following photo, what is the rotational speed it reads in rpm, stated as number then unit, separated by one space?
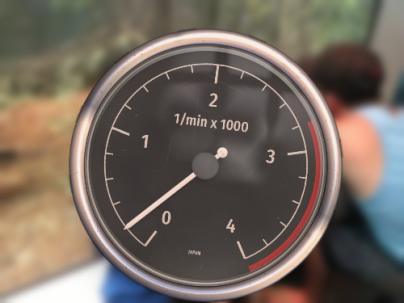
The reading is 200 rpm
